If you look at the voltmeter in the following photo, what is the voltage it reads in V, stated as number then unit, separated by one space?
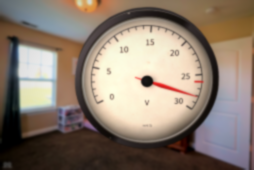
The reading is 28 V
